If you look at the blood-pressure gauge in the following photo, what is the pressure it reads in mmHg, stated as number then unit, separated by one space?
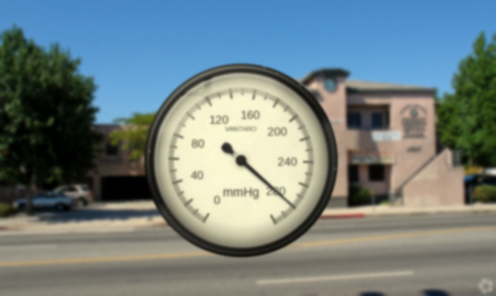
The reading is 280 mmHg
